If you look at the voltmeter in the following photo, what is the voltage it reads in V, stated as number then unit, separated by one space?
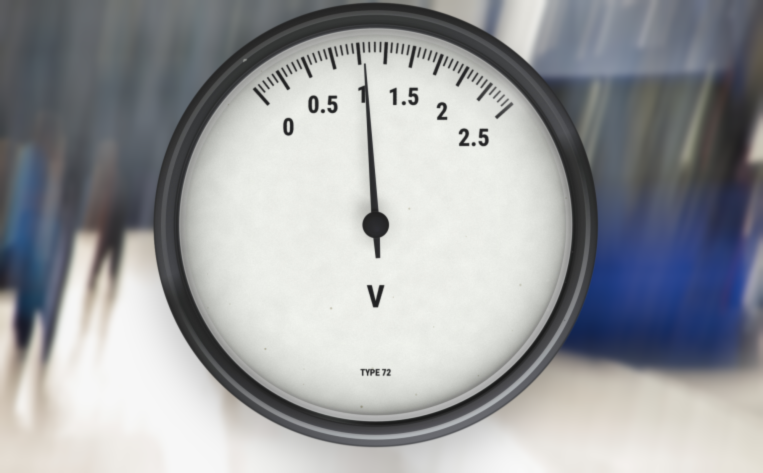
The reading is 1.05 V
